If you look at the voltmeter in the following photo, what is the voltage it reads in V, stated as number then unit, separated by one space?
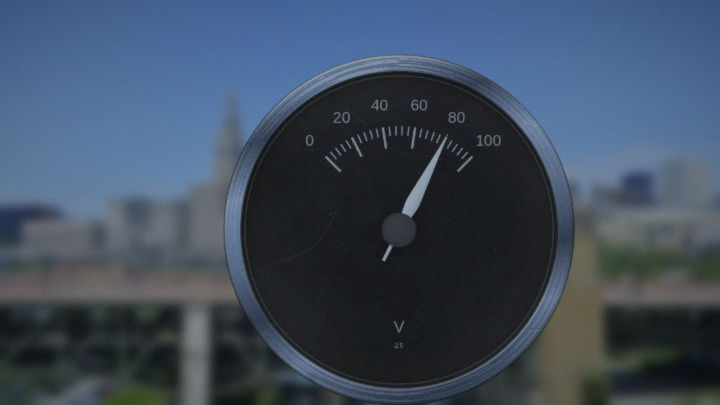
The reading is 80 V
